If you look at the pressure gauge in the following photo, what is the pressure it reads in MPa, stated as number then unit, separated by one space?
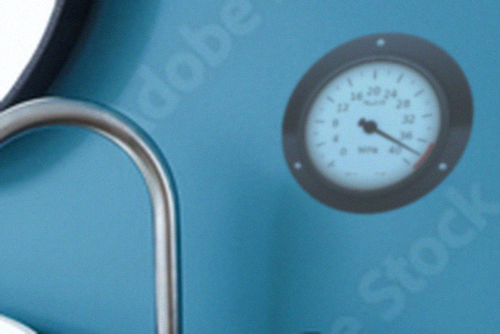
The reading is 38 MPa
